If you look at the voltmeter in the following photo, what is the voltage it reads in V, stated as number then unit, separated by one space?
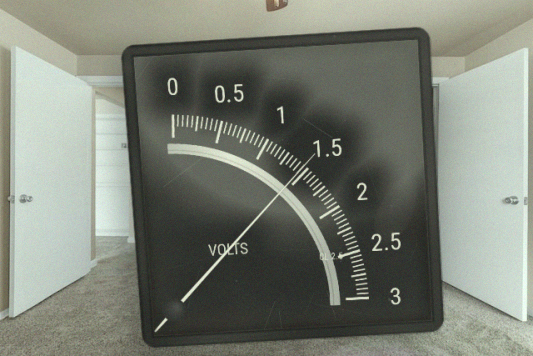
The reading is 1.45 V
